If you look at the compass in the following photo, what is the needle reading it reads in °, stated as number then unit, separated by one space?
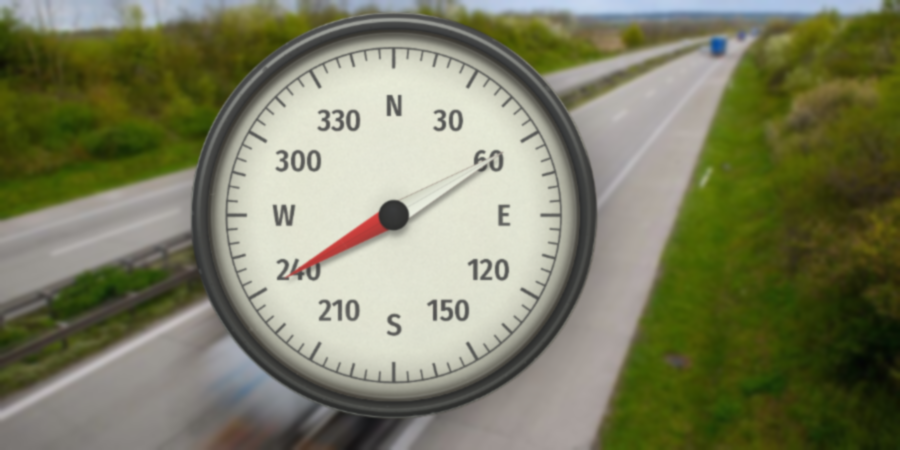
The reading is 240 °
